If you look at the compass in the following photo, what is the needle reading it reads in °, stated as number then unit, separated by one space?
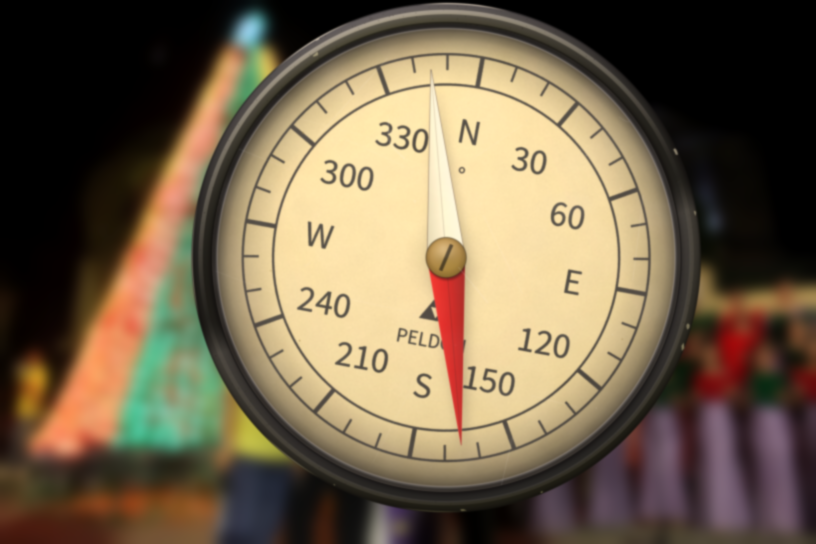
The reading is 165 °
